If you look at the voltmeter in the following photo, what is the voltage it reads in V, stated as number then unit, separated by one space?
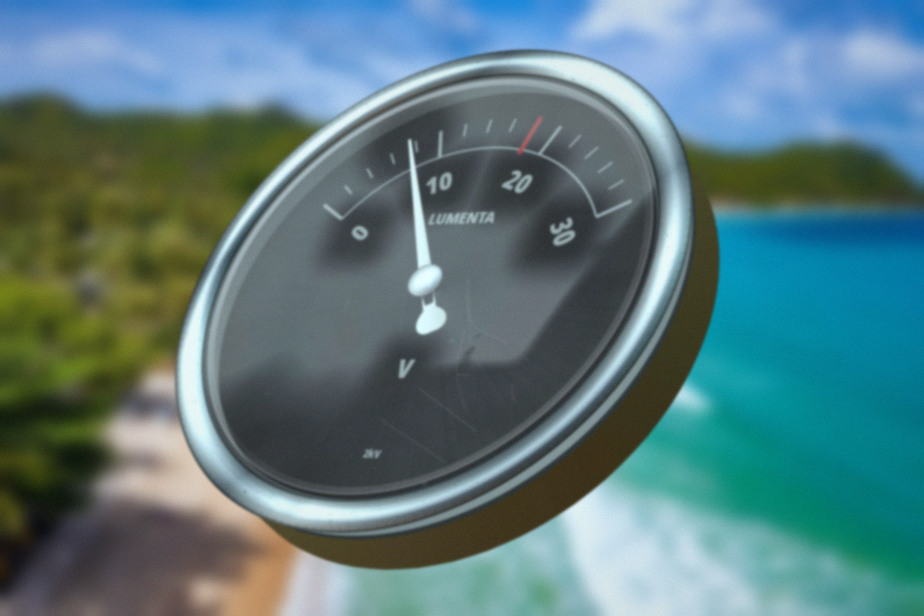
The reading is 8 V
